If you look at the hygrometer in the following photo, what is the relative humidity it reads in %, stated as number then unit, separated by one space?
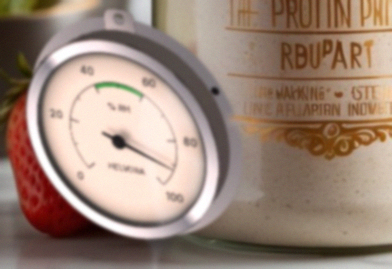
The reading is 90 %
